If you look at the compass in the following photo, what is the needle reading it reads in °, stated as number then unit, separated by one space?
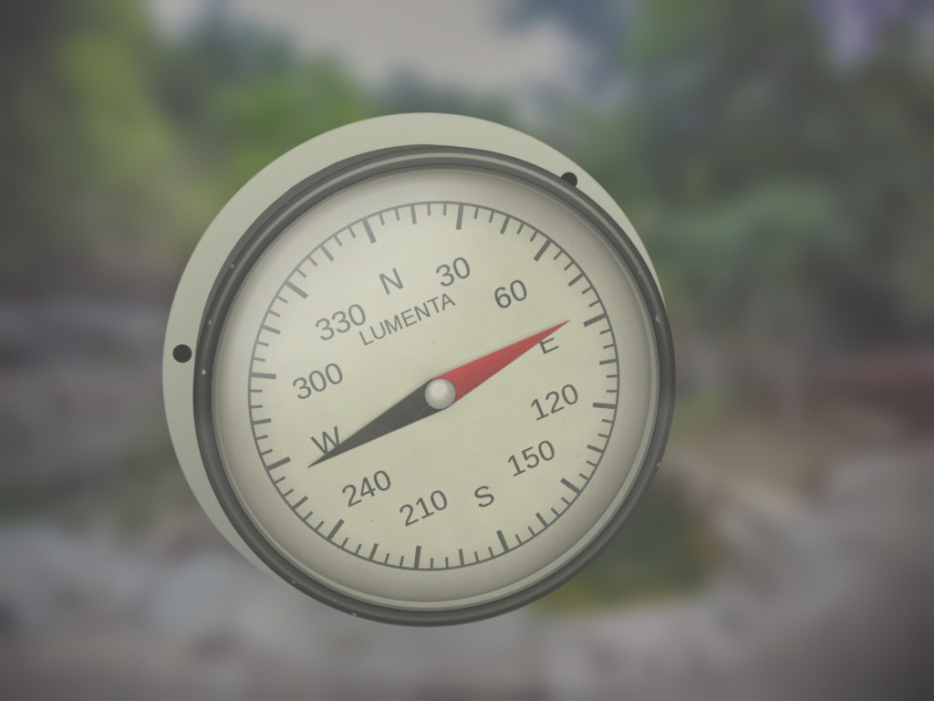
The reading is 85 °
